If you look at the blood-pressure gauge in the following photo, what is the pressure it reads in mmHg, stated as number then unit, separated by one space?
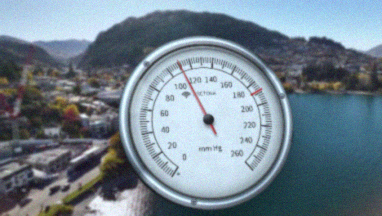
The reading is 110 mmHg
